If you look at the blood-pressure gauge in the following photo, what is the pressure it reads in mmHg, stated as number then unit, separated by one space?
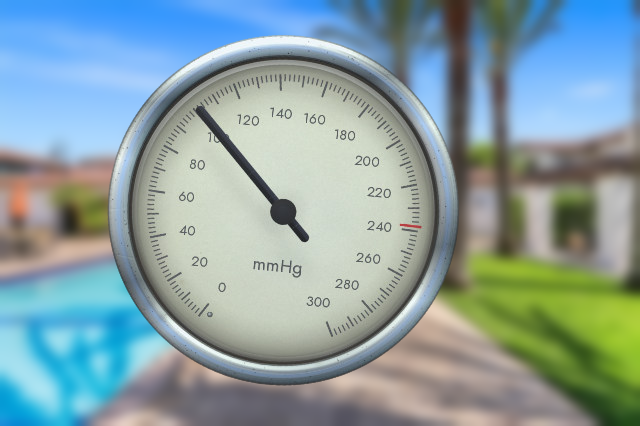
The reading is 102 mmHg
